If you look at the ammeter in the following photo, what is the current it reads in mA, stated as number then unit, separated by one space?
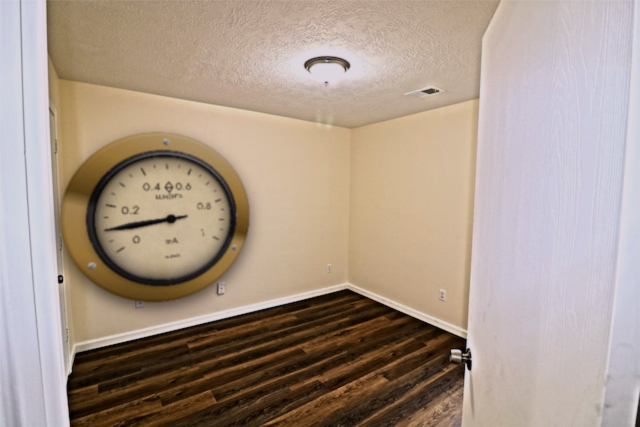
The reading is 0.1 mA
